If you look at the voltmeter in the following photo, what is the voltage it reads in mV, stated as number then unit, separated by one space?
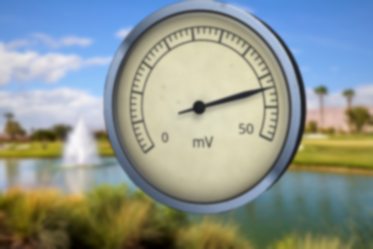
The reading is 42 mV
